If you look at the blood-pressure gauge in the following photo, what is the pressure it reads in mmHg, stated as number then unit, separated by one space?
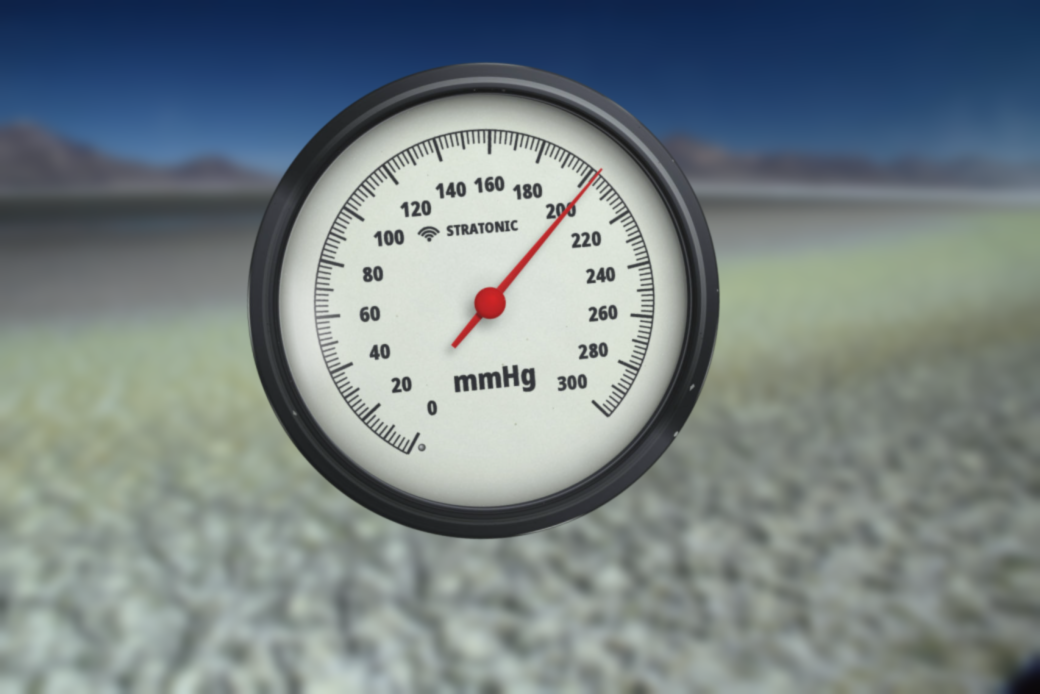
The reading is 202 mmHg
